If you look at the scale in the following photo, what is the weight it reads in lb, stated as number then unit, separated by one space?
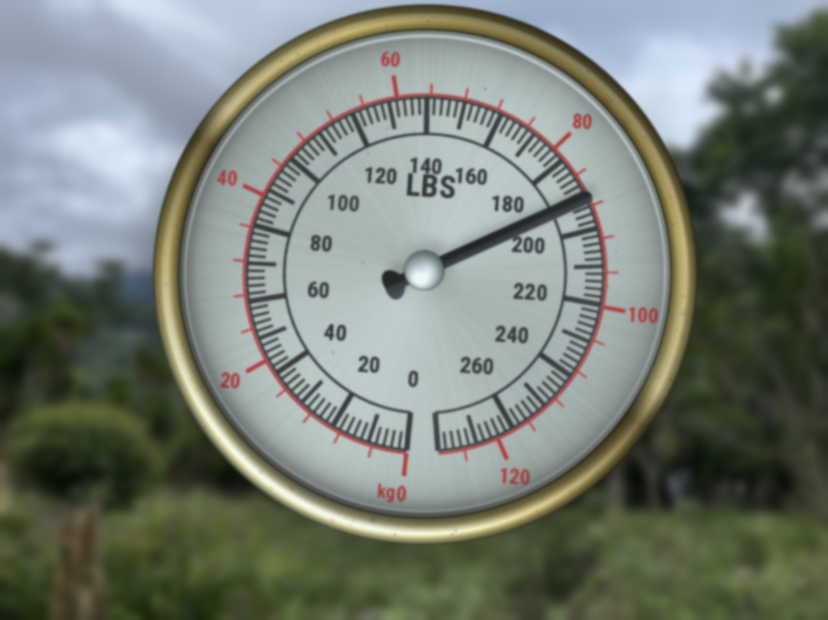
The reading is 192 lb
